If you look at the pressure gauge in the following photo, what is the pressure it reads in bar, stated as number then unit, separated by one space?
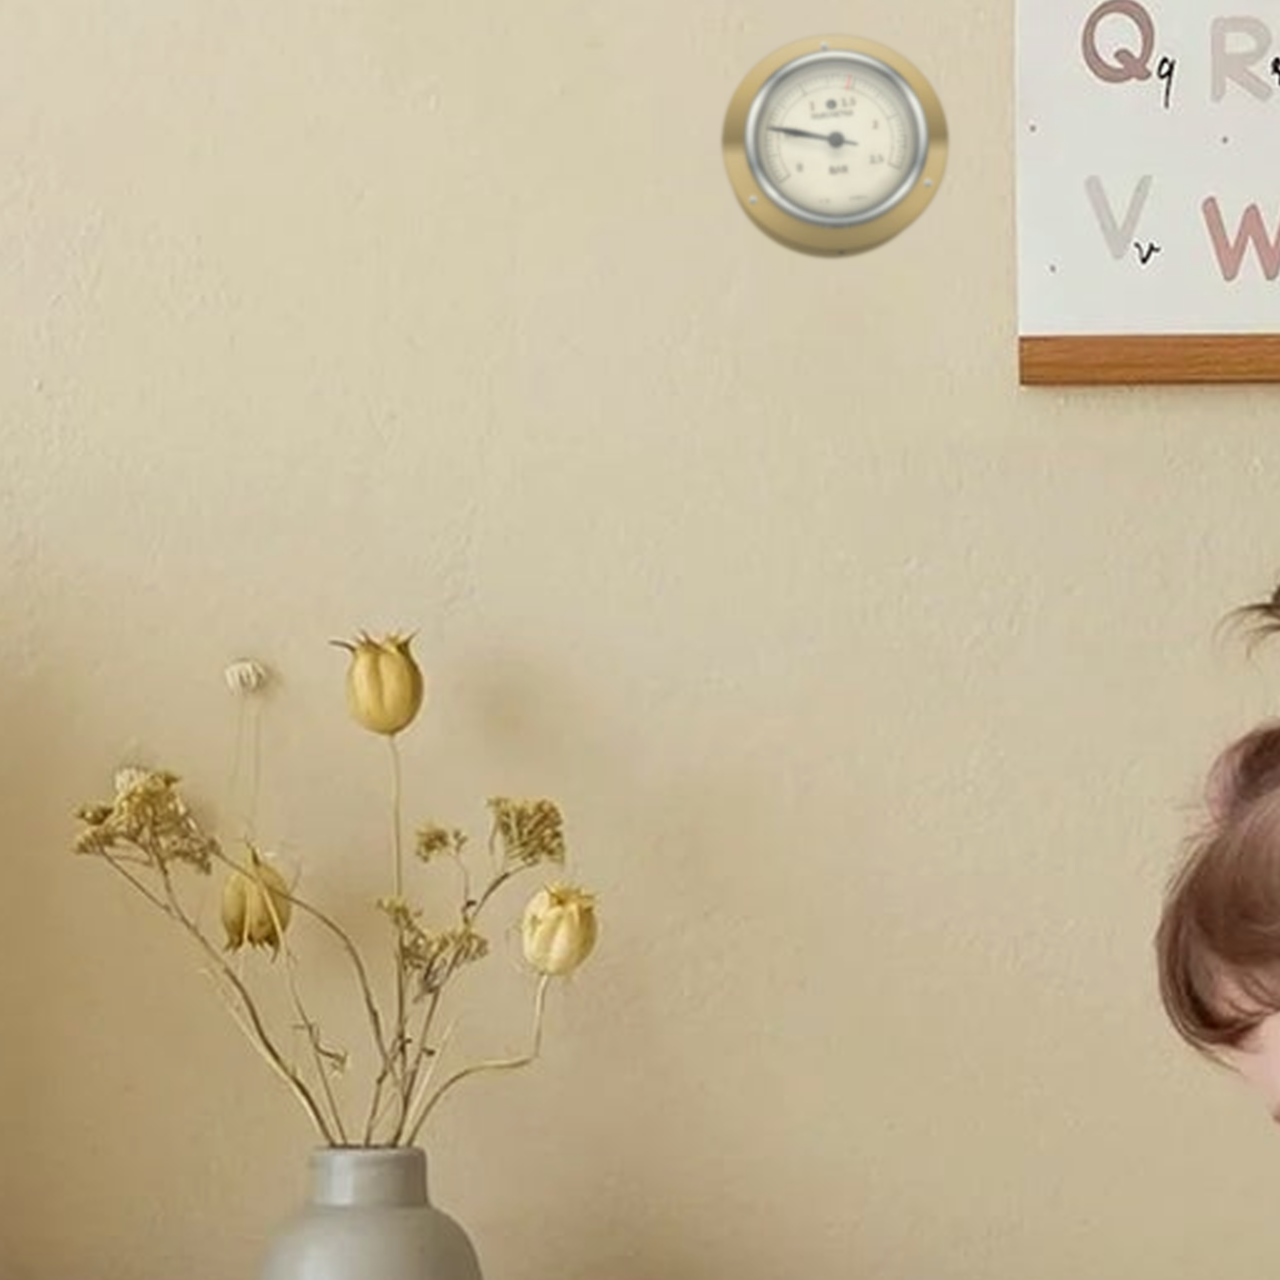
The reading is 0.5 bar
